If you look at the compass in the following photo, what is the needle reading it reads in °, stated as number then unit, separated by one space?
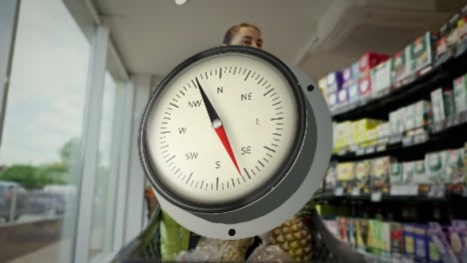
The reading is 155 °
